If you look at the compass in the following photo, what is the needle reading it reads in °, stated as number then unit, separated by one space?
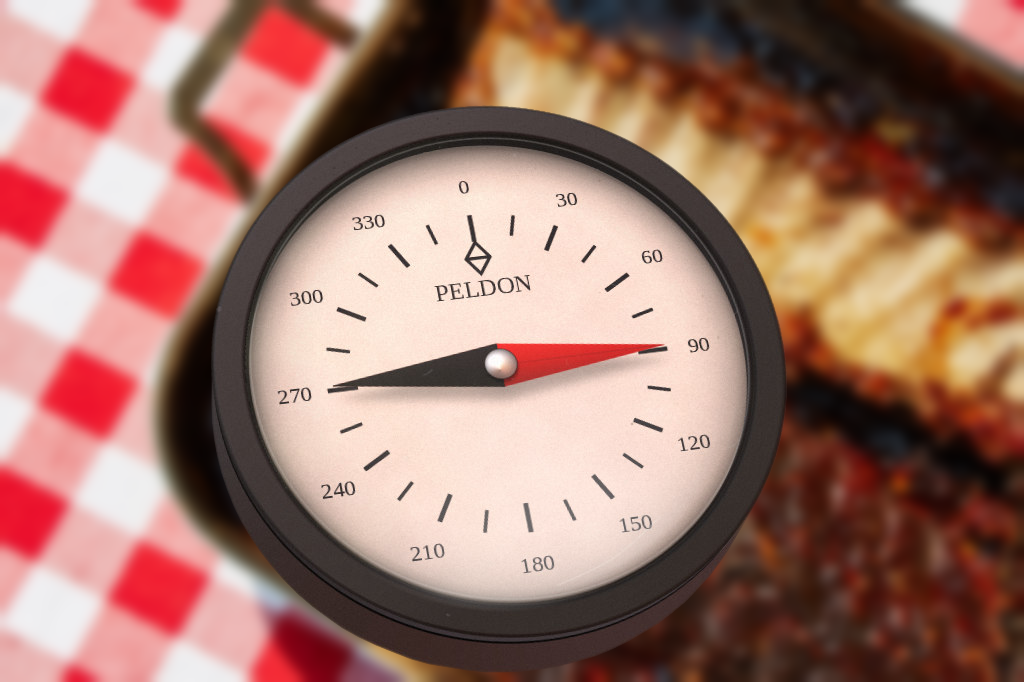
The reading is 90 °
